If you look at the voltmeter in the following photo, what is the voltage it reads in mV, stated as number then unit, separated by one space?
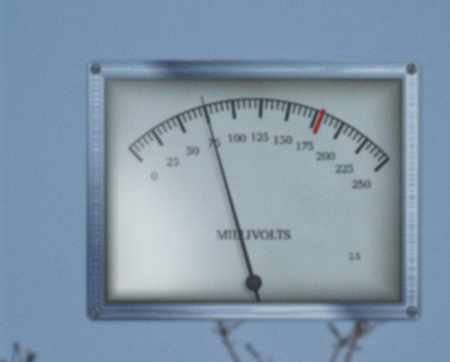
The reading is 75 mV
